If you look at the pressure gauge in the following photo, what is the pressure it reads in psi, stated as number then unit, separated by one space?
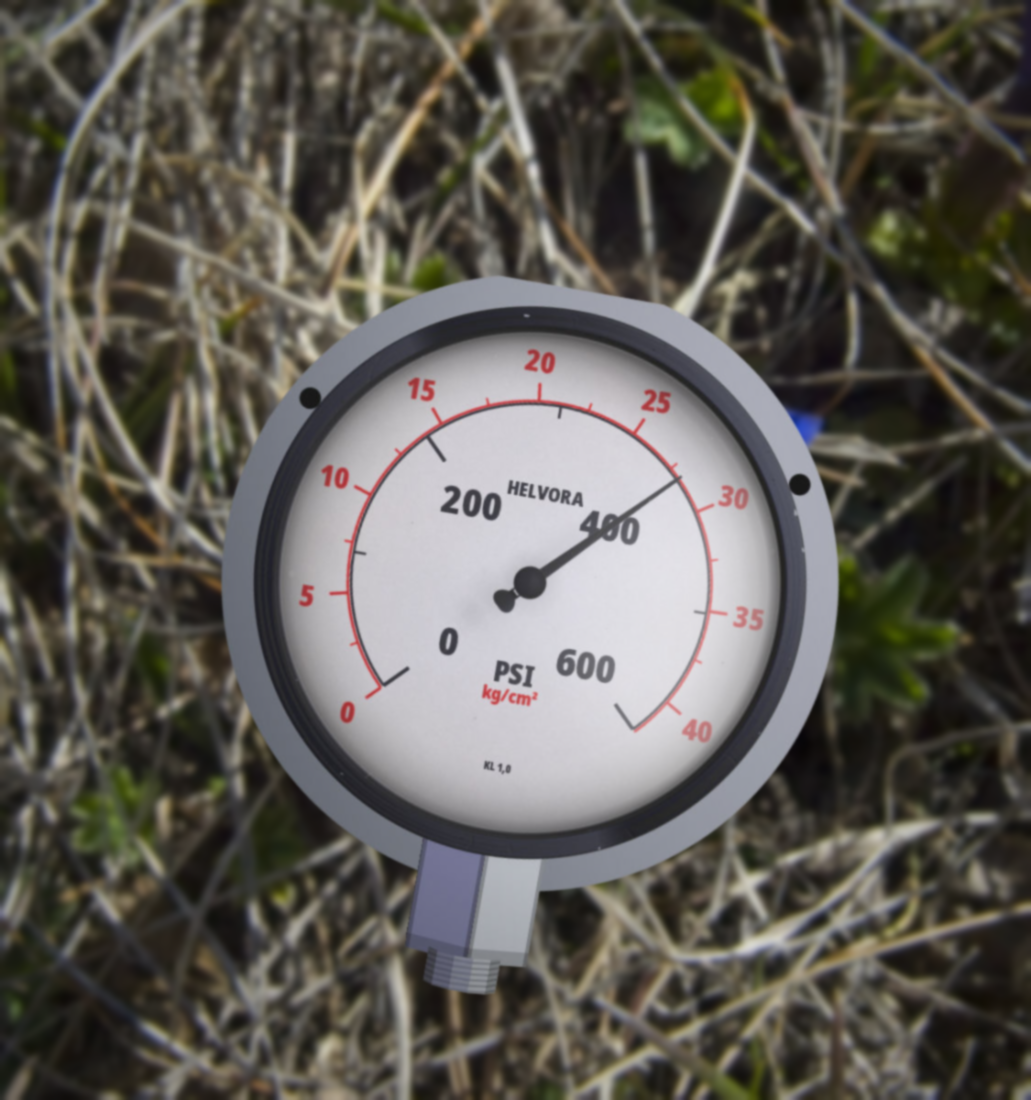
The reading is 400 psi
